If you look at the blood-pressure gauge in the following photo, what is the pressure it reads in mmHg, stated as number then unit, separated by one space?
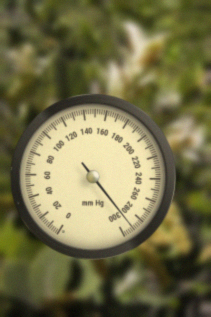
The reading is 290 mmHg
